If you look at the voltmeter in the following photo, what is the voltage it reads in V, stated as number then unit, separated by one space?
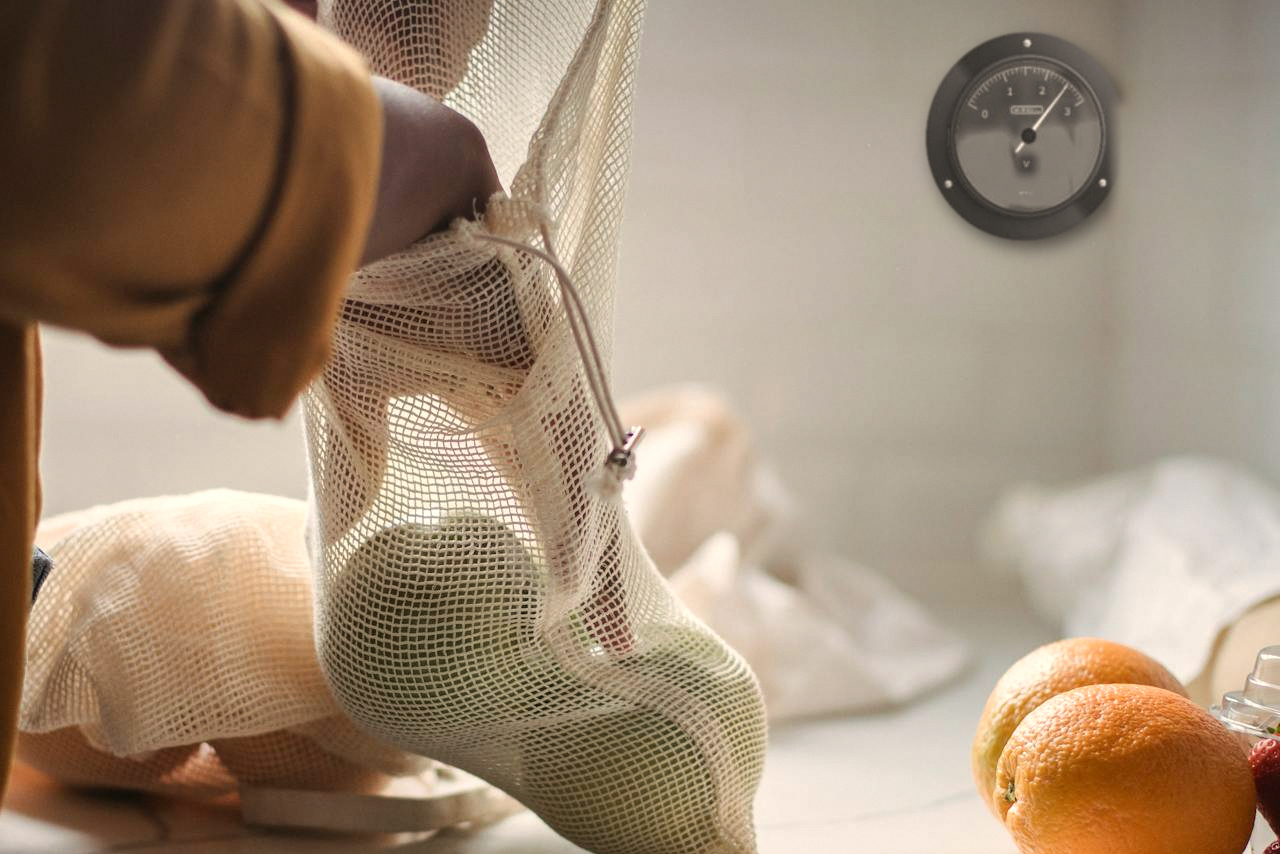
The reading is 2.5 V
